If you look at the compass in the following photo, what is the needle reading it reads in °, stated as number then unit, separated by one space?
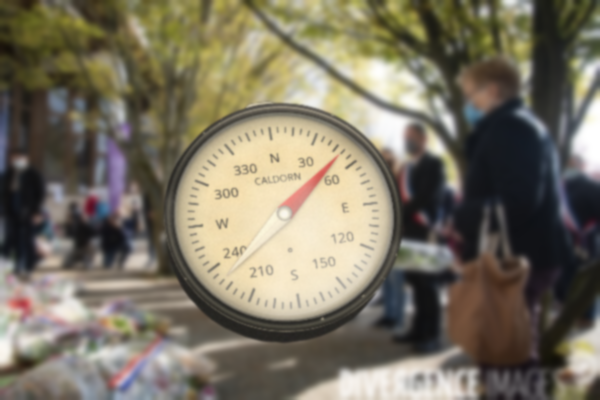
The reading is 50 °
